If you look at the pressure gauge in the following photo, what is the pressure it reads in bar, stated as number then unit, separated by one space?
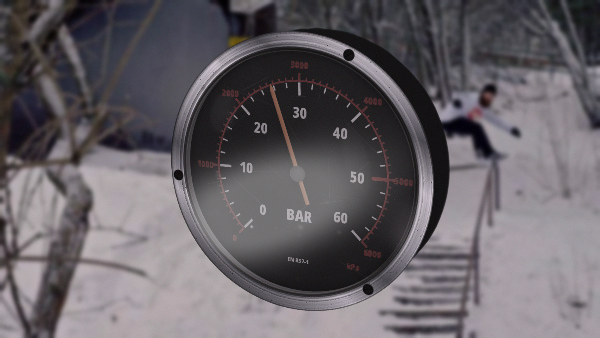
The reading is 26 bar
